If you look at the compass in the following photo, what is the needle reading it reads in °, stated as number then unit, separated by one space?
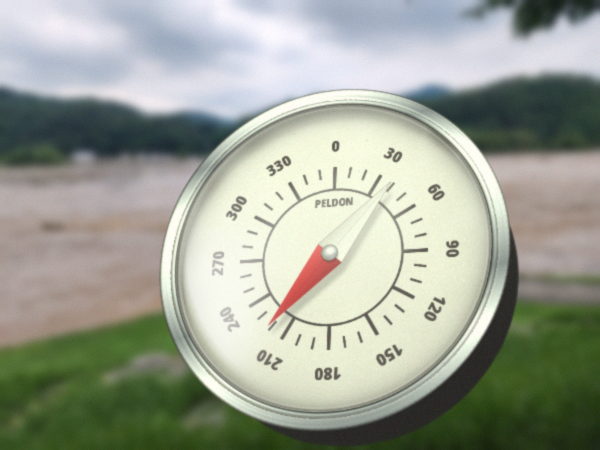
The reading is 220 °
